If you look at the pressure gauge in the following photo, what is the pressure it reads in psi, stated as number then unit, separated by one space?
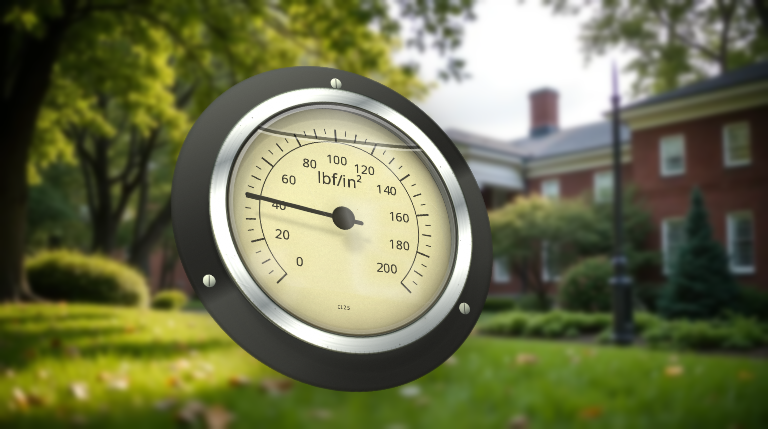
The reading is 40 psi
